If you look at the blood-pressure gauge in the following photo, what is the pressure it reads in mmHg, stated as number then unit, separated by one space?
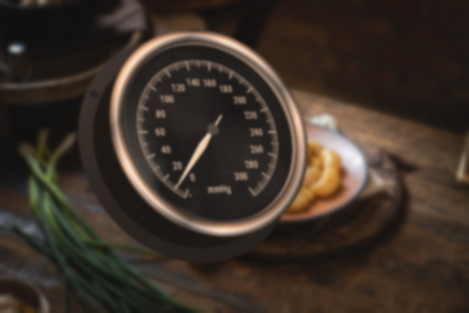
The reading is 10 mmHg
